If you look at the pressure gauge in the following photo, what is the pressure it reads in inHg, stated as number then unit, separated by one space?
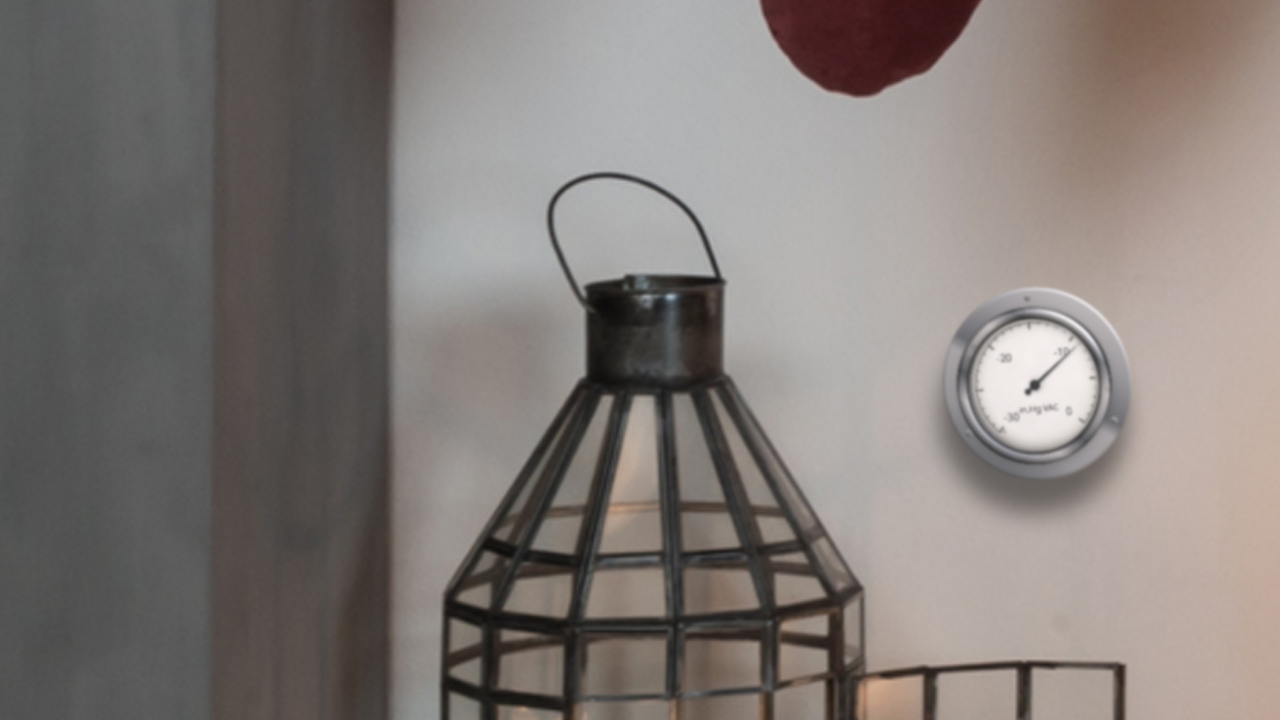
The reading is -9 inHg
